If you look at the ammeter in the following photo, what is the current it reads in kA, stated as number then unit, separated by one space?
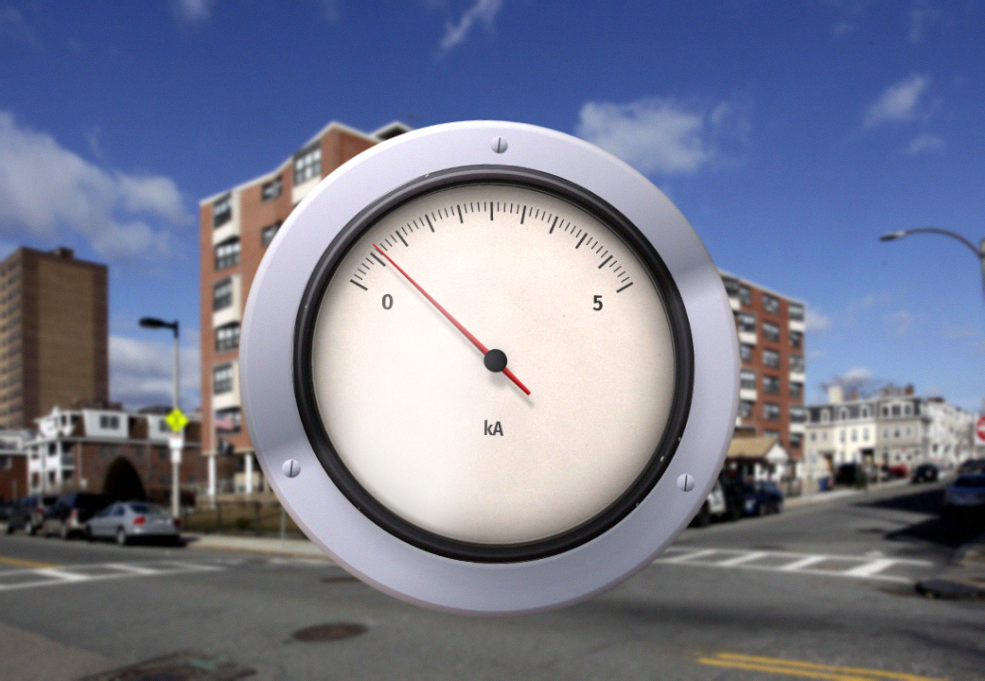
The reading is 0.6 kA
